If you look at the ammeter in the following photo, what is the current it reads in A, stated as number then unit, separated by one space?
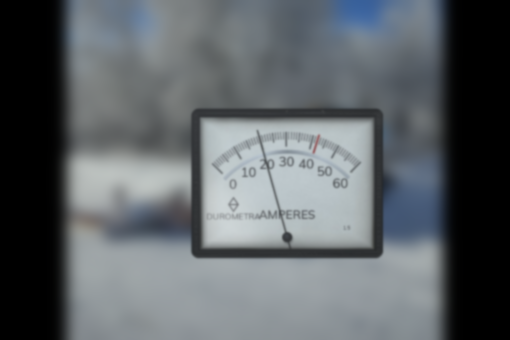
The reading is 20 A
